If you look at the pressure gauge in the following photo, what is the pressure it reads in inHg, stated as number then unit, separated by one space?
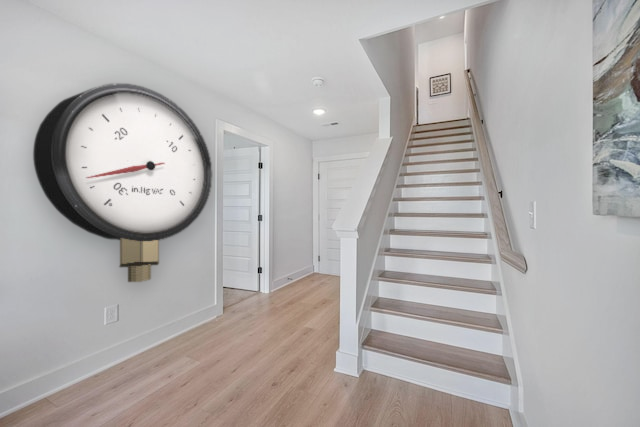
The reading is -27 inHg
